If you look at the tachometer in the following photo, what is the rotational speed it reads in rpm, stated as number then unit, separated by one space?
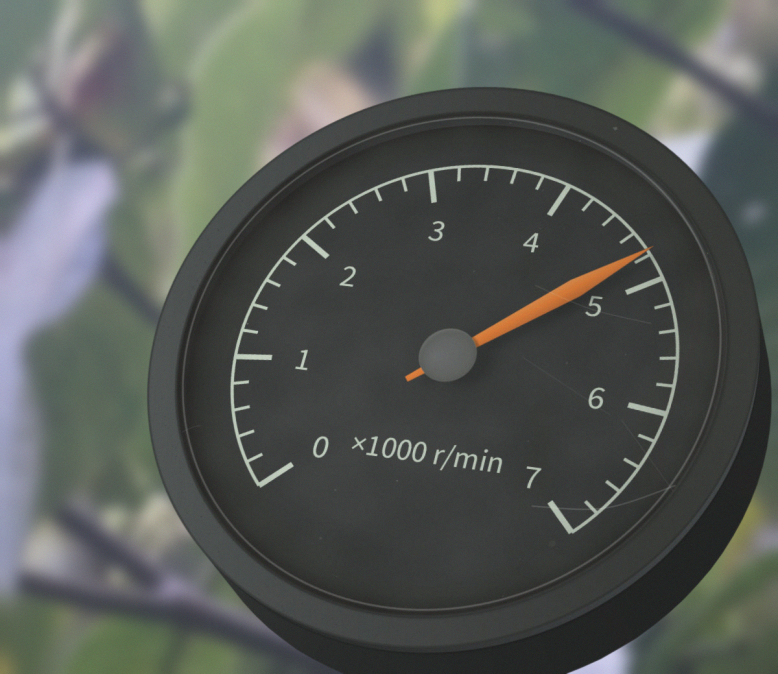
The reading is 4800 rpm
